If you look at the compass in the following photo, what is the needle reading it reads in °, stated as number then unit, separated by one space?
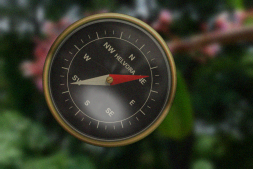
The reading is 40 °
